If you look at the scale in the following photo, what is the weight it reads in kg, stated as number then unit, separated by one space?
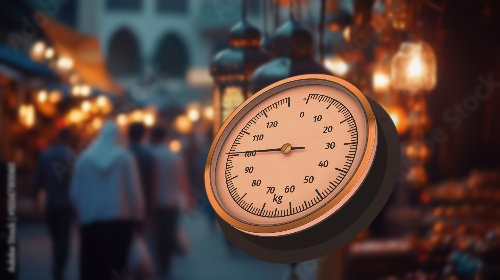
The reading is 100 kg
